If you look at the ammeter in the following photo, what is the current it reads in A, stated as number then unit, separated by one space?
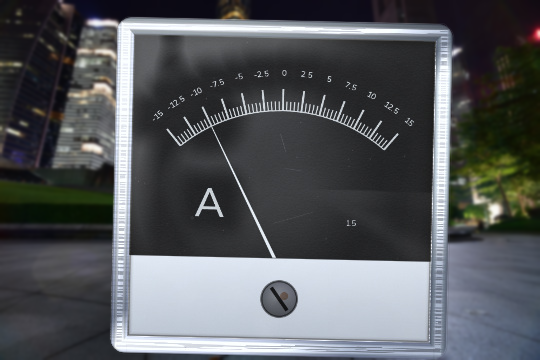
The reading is -10 A
